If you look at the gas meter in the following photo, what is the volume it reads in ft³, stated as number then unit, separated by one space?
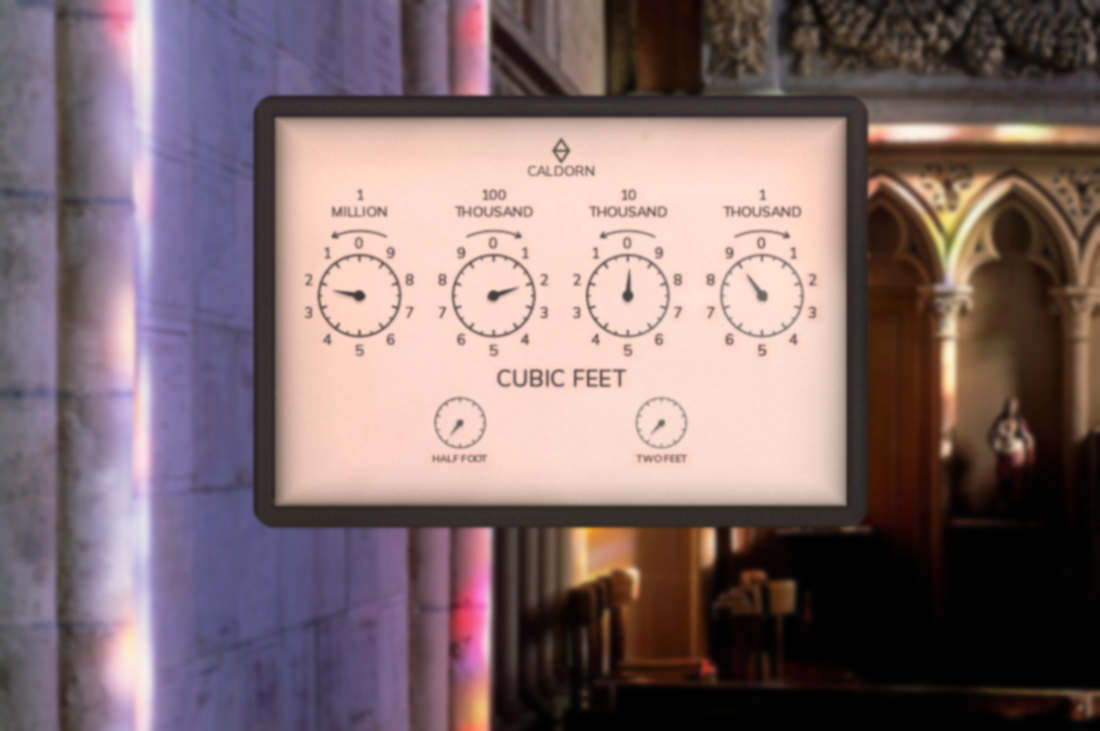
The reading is 219900 ft³
